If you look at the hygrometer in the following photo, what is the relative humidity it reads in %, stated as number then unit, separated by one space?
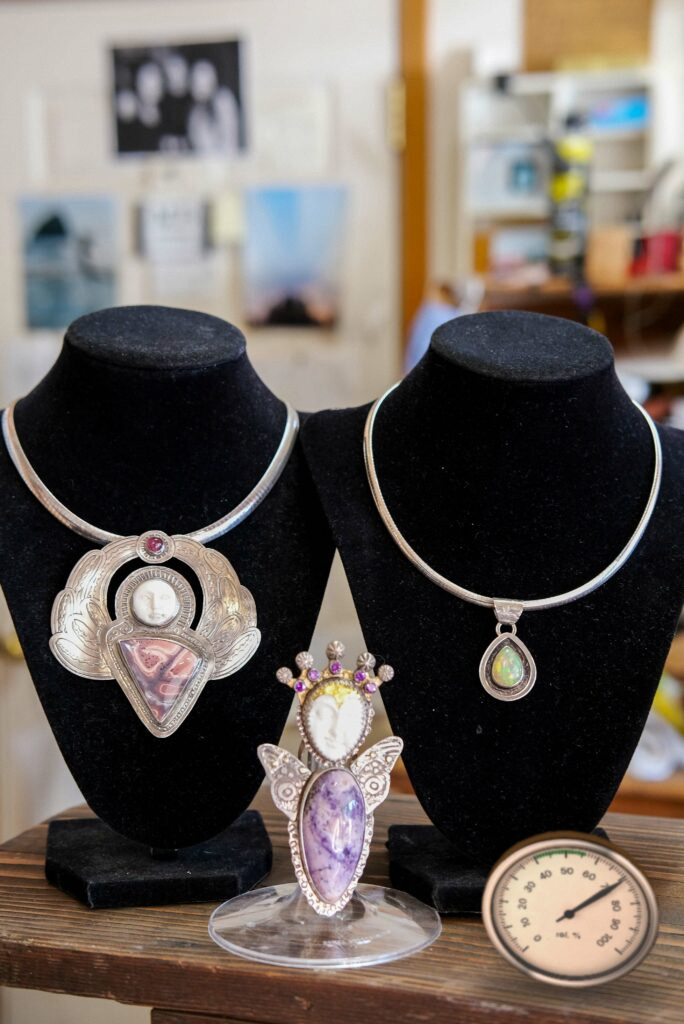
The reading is 70 %
